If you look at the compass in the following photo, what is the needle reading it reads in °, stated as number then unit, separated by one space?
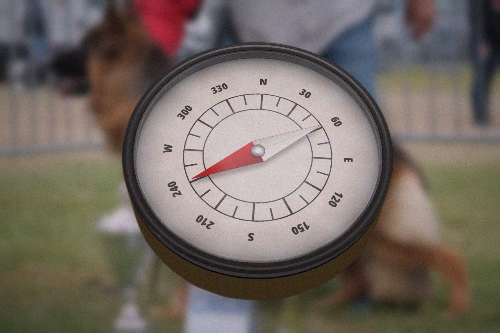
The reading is 240 °
